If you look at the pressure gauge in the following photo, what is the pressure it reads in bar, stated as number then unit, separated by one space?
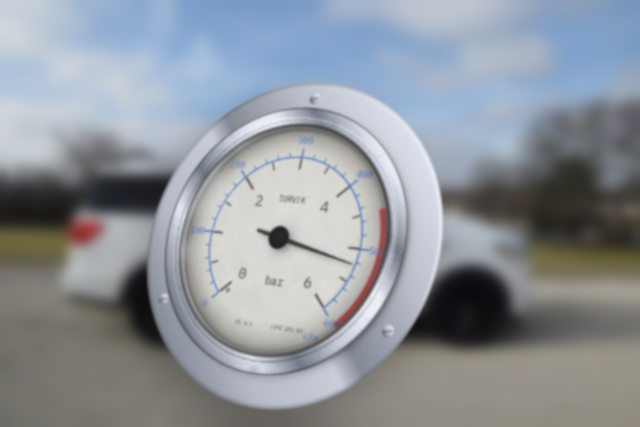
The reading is 5.25 bar
